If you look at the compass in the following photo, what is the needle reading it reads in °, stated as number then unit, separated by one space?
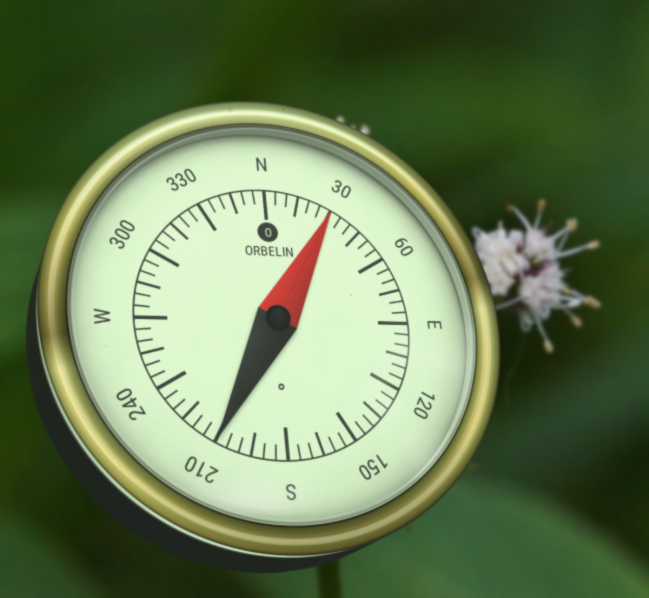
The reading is 30 °
